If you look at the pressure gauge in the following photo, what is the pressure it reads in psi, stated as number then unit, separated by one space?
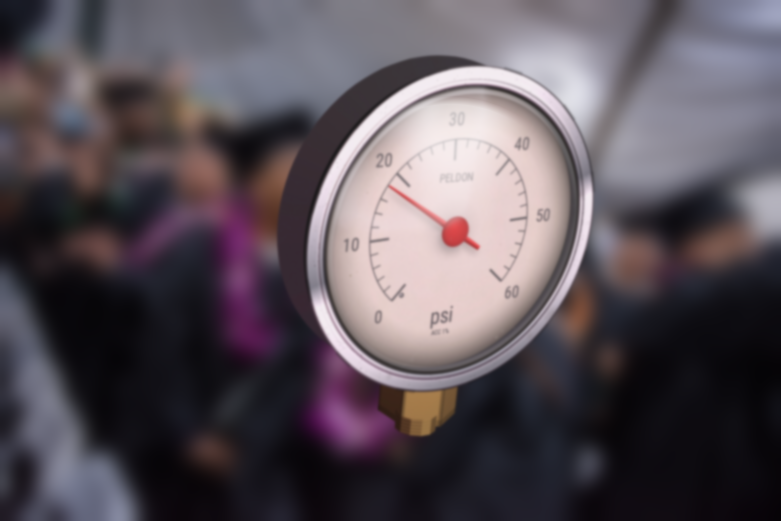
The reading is 18 psi
